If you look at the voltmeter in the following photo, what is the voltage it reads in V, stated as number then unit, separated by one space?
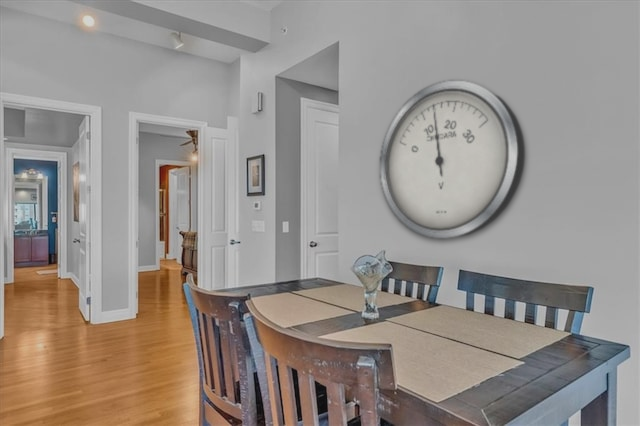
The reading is 14 V
